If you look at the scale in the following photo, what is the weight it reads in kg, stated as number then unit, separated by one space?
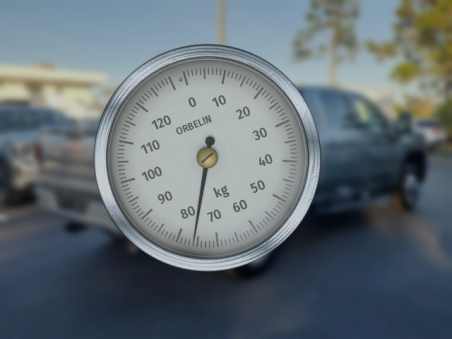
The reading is 76 kg
